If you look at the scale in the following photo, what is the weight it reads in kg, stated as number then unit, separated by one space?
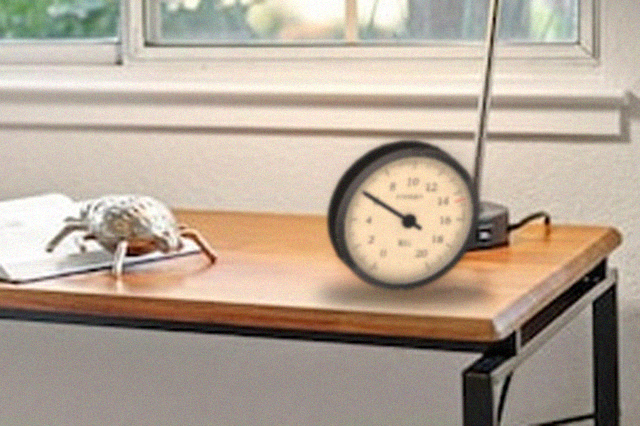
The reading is 6 kg
